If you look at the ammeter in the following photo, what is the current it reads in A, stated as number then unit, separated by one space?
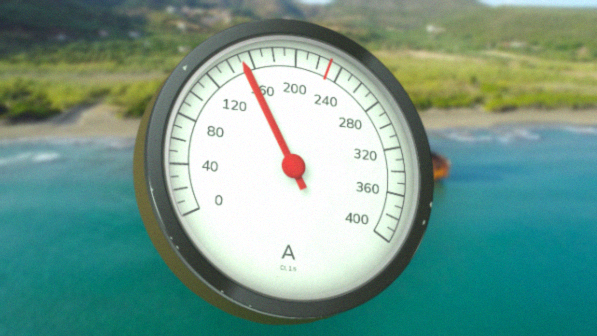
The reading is 150 A
